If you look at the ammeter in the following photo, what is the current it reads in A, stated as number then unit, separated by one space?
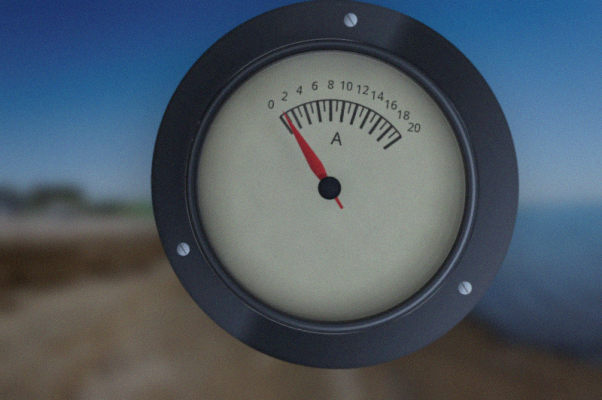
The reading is 1 A
